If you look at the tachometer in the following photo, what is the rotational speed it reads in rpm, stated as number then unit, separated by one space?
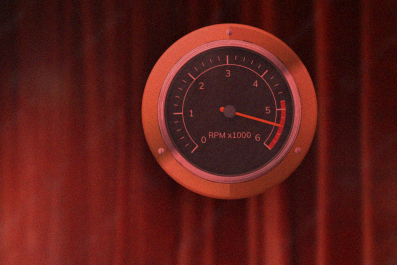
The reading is 5400 rpm
